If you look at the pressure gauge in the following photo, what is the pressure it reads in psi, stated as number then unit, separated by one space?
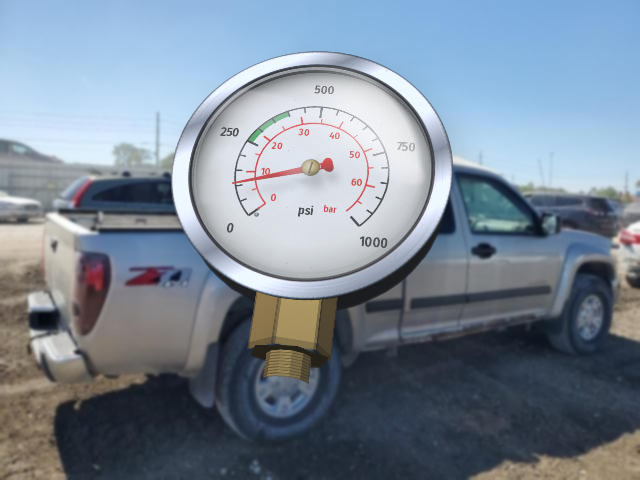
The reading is 100 psi
